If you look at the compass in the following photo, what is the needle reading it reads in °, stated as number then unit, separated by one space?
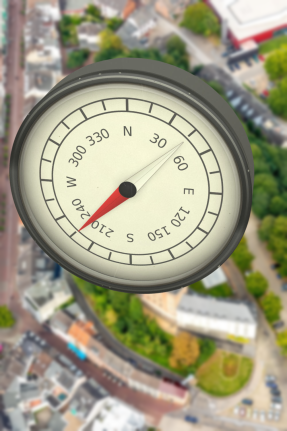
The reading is 225 °
